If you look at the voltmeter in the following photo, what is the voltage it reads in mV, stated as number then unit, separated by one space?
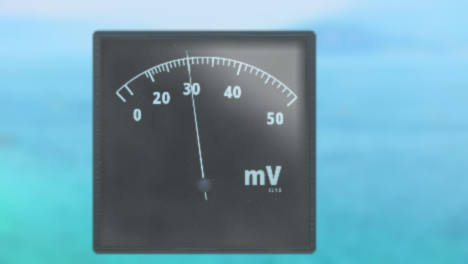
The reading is 30 mV
